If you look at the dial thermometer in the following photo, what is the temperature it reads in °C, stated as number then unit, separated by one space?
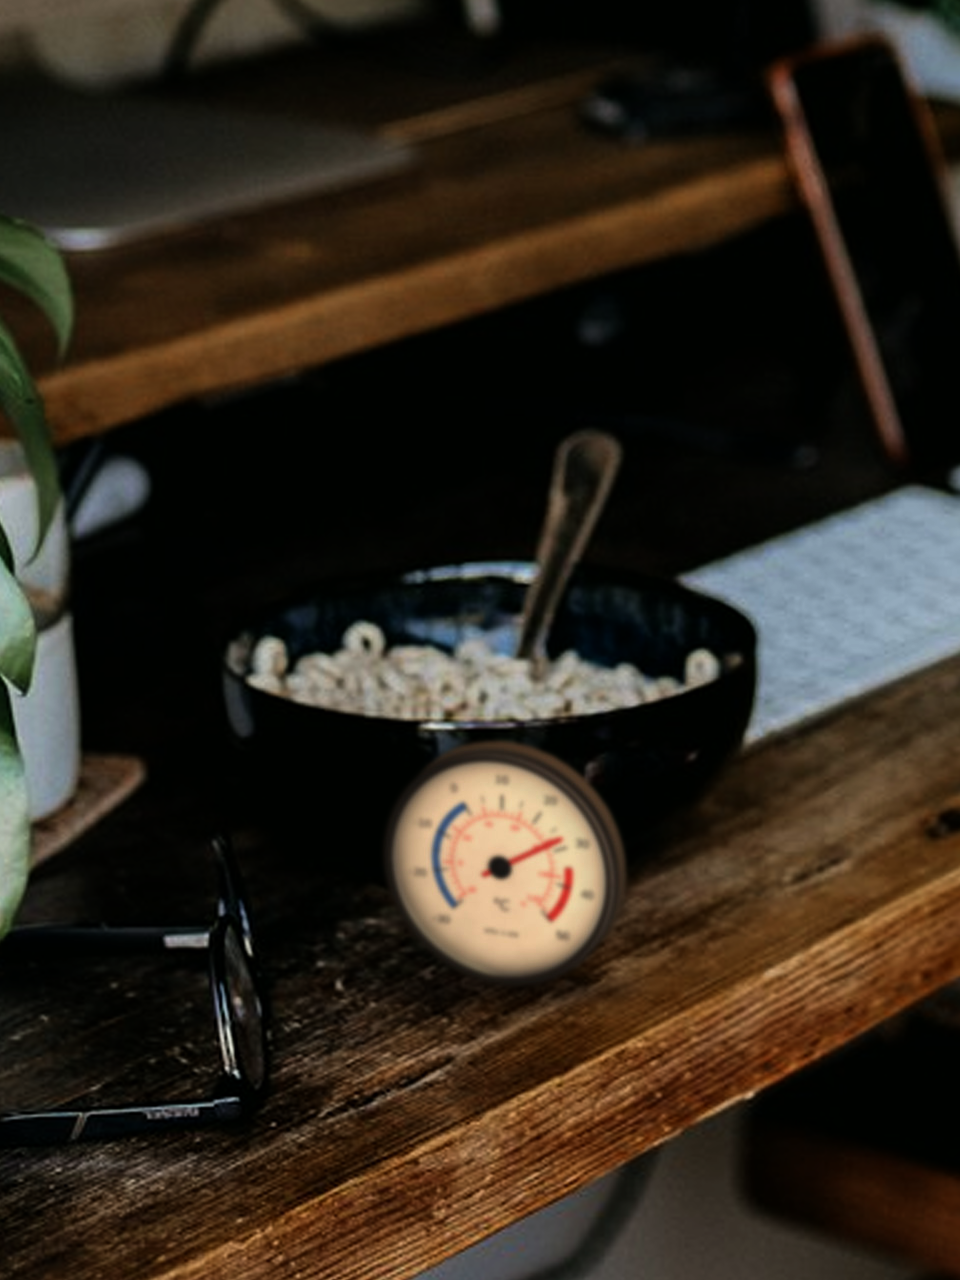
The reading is 27.5 °C
